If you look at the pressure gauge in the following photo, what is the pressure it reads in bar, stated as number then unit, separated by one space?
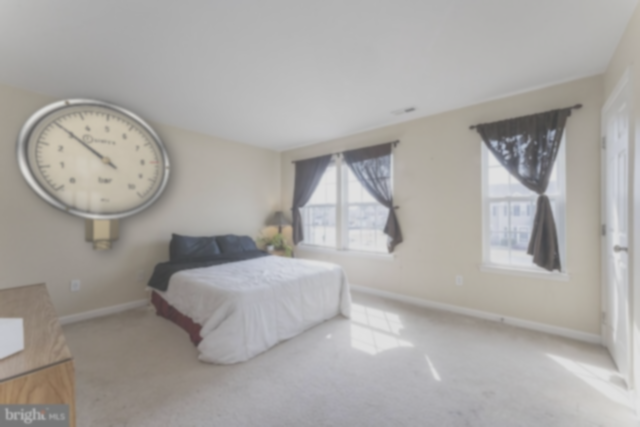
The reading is 3 bar
